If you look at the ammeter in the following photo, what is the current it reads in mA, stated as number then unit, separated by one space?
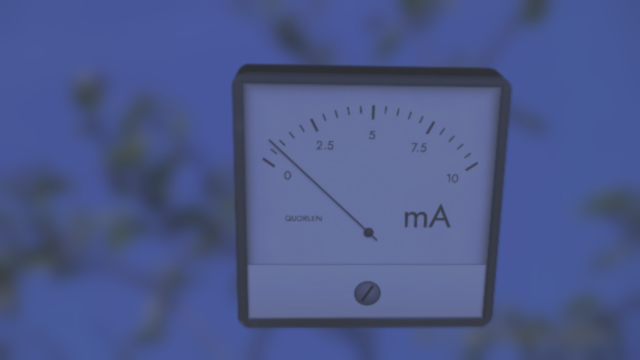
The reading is 0.75 mA
